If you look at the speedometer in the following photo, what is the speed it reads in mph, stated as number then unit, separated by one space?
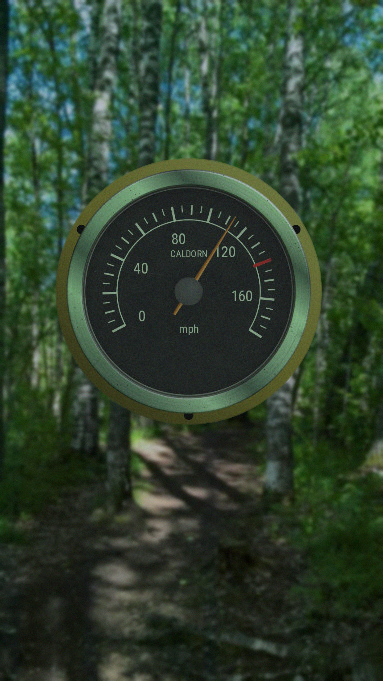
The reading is 112.5 mph
